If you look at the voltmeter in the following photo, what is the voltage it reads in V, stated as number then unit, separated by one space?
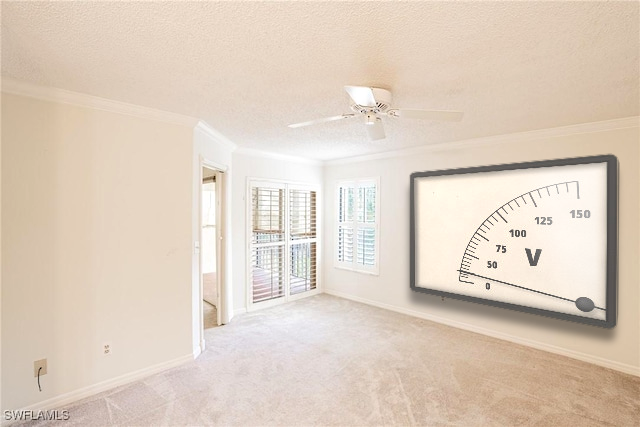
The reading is 25 V
